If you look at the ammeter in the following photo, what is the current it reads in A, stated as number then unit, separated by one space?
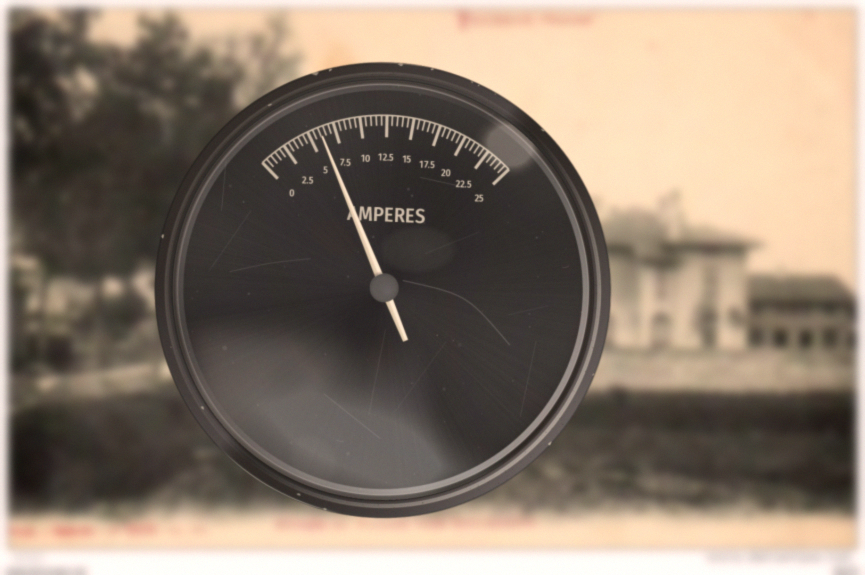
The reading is 6 A
